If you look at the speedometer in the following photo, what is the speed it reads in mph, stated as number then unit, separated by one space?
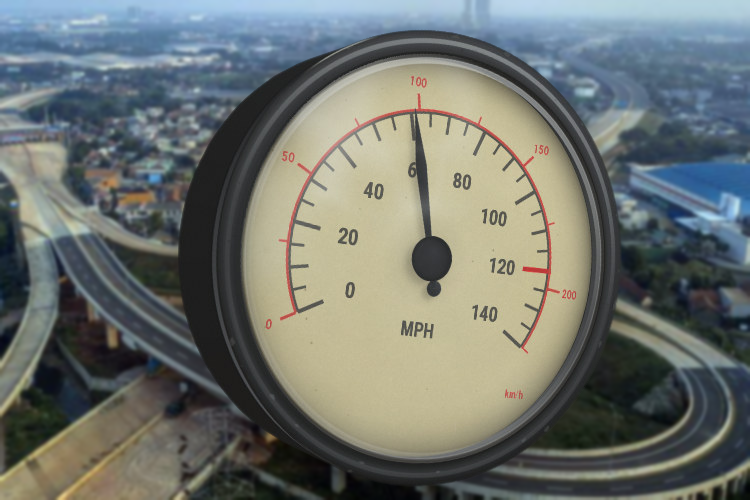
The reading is 60 mph
